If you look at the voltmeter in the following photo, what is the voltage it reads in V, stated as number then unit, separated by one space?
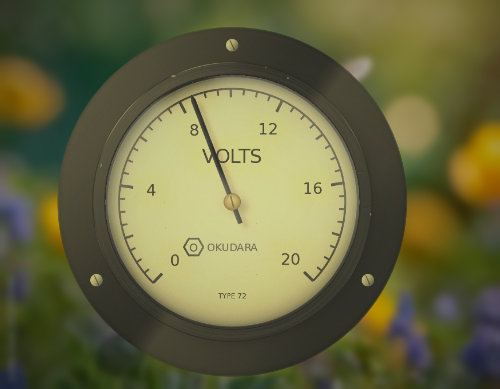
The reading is 8.5 V
